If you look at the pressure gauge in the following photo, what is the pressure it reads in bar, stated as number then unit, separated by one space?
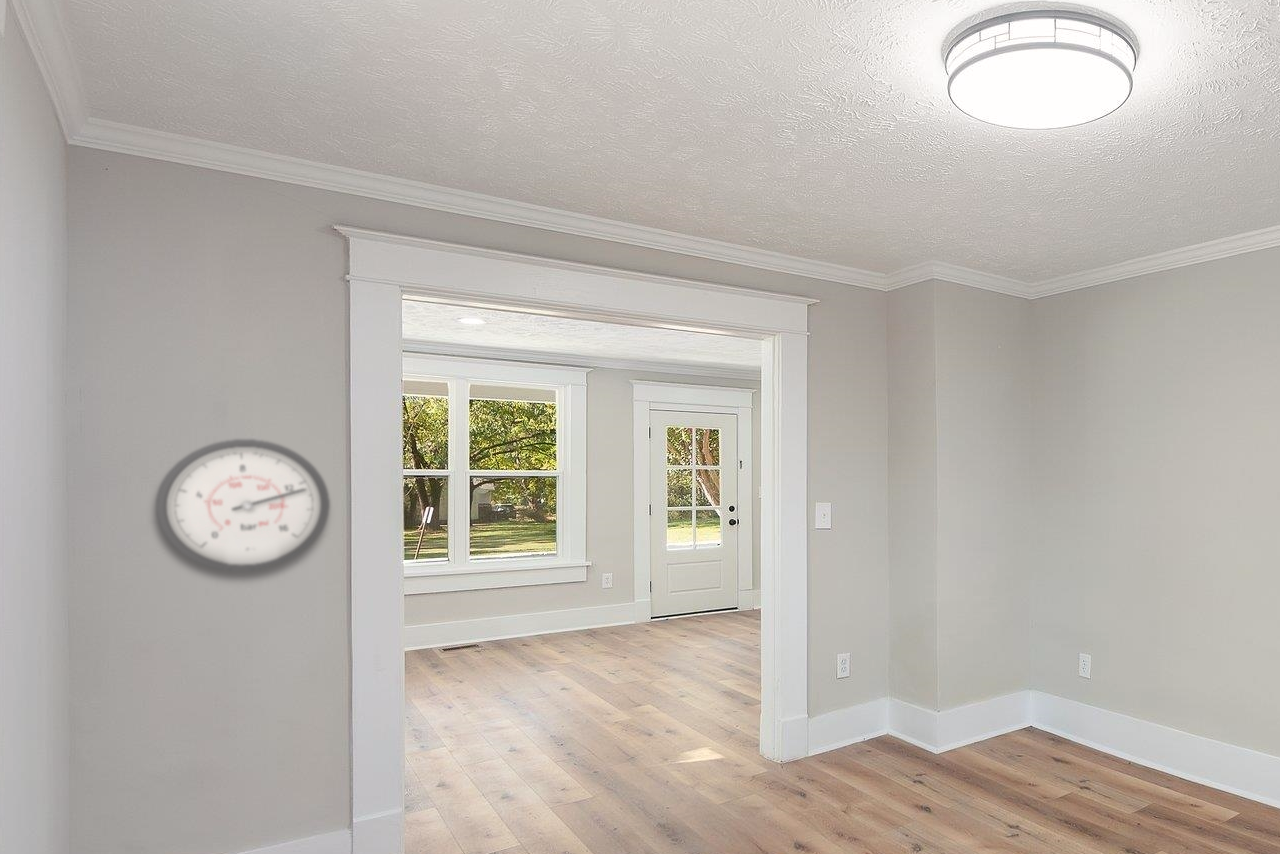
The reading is 12.5 bar
